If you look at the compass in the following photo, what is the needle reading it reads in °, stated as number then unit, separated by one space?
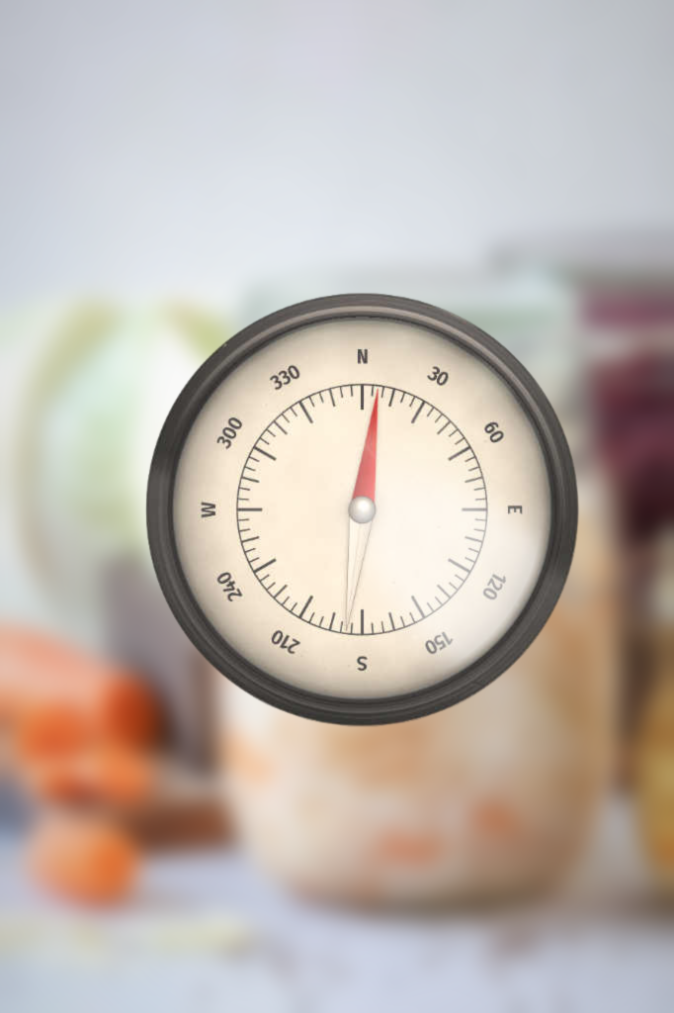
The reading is 7.5 °
